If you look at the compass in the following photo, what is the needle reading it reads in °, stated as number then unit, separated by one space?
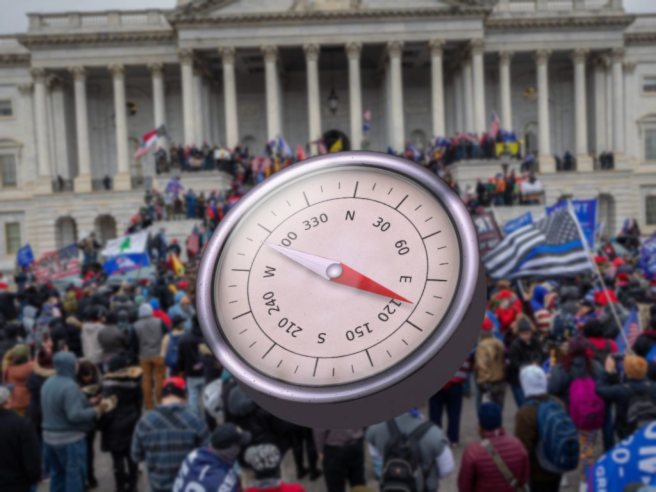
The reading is 110 °
